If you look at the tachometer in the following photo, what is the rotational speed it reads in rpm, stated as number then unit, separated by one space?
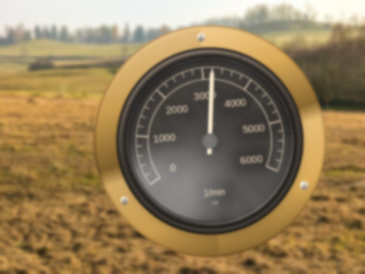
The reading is 3200 rpm
